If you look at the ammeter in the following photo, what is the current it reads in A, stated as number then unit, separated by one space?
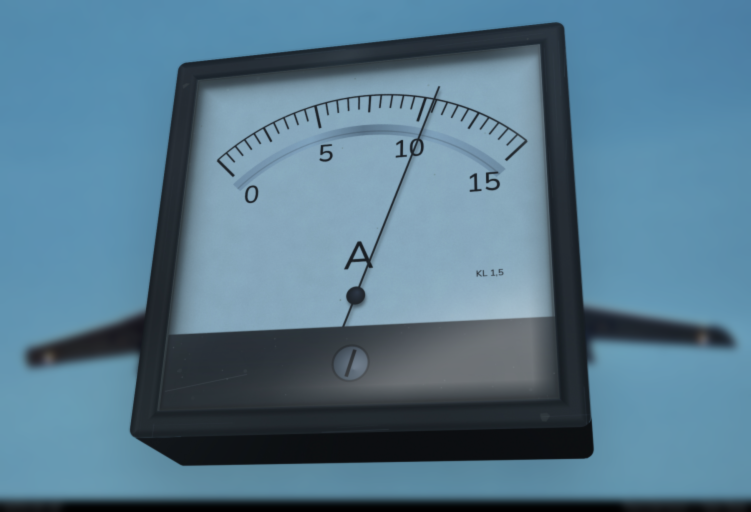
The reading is 10.5 A
